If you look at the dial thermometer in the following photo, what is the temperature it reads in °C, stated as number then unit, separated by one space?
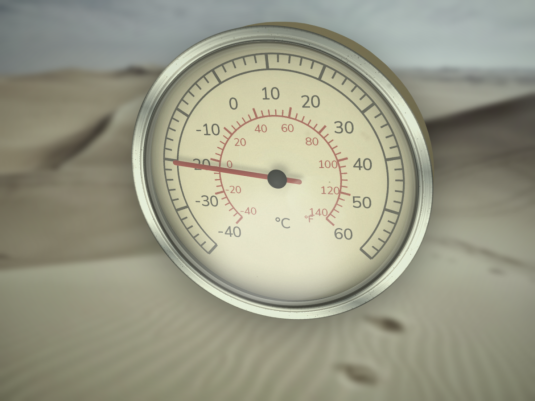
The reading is -20 °C
